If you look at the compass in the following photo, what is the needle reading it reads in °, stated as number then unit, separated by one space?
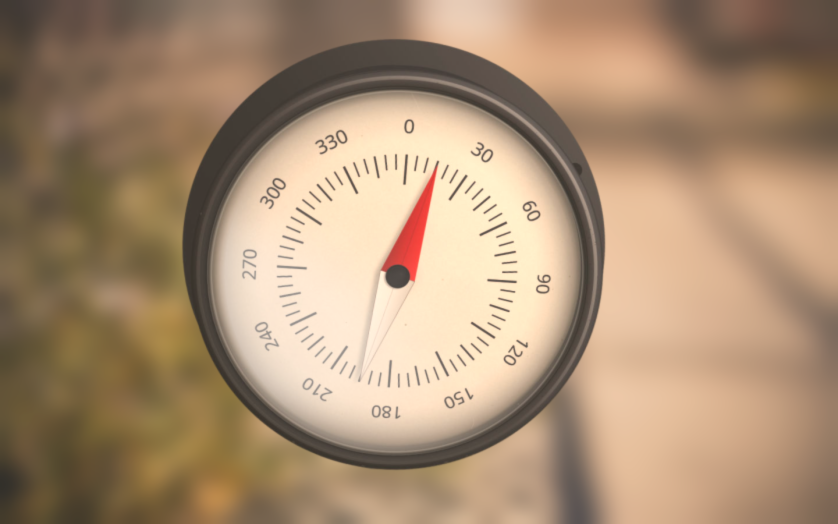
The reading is 15 °
